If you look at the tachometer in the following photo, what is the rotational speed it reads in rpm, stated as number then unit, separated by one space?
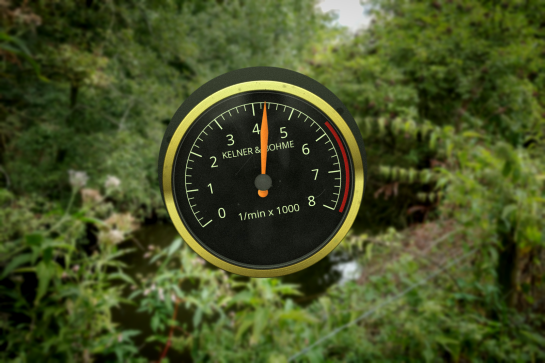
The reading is 4300 rpm
